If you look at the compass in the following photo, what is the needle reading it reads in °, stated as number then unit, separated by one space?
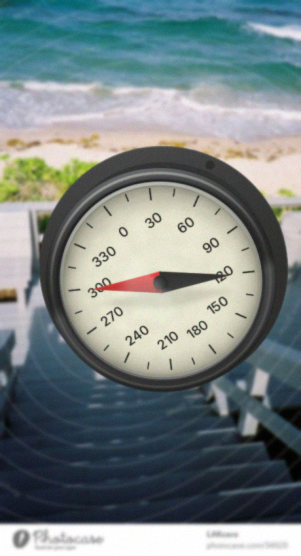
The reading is 300 °
